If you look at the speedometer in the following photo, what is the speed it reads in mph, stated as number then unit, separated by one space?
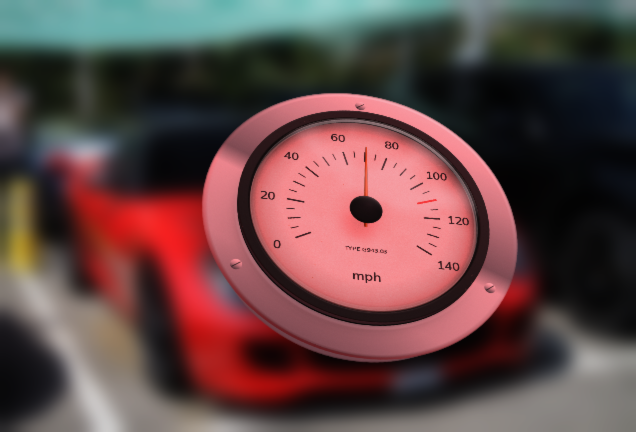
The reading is 70 mph
